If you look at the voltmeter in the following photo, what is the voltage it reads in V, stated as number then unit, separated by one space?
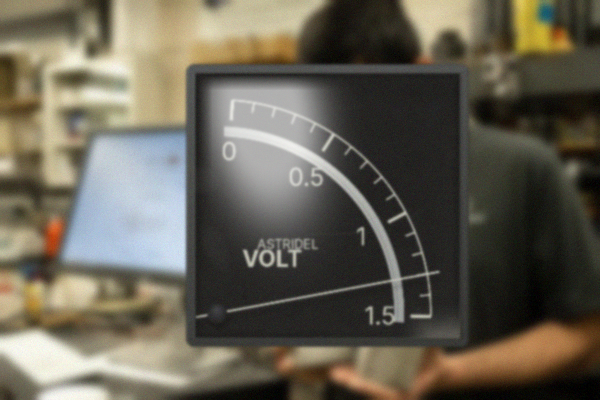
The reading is 1.3 V
